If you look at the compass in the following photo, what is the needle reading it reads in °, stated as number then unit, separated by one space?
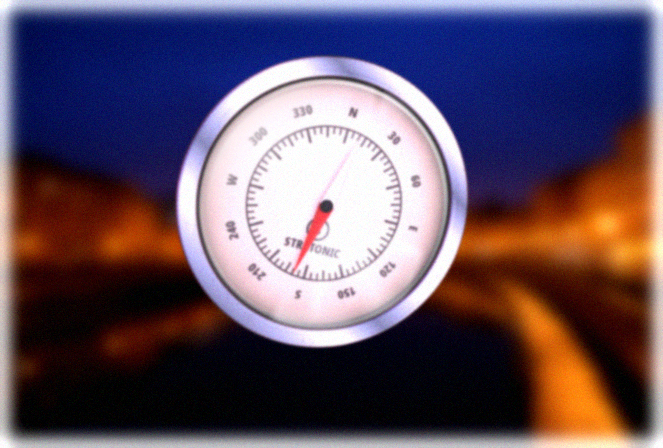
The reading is 190 °
